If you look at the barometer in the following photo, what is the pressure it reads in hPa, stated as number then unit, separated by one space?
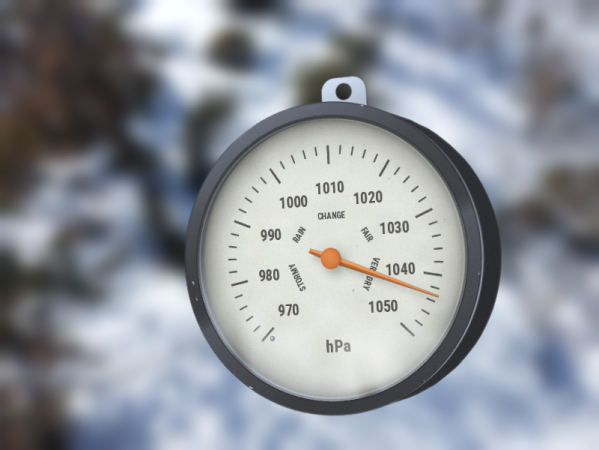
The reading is 1043 hPa
